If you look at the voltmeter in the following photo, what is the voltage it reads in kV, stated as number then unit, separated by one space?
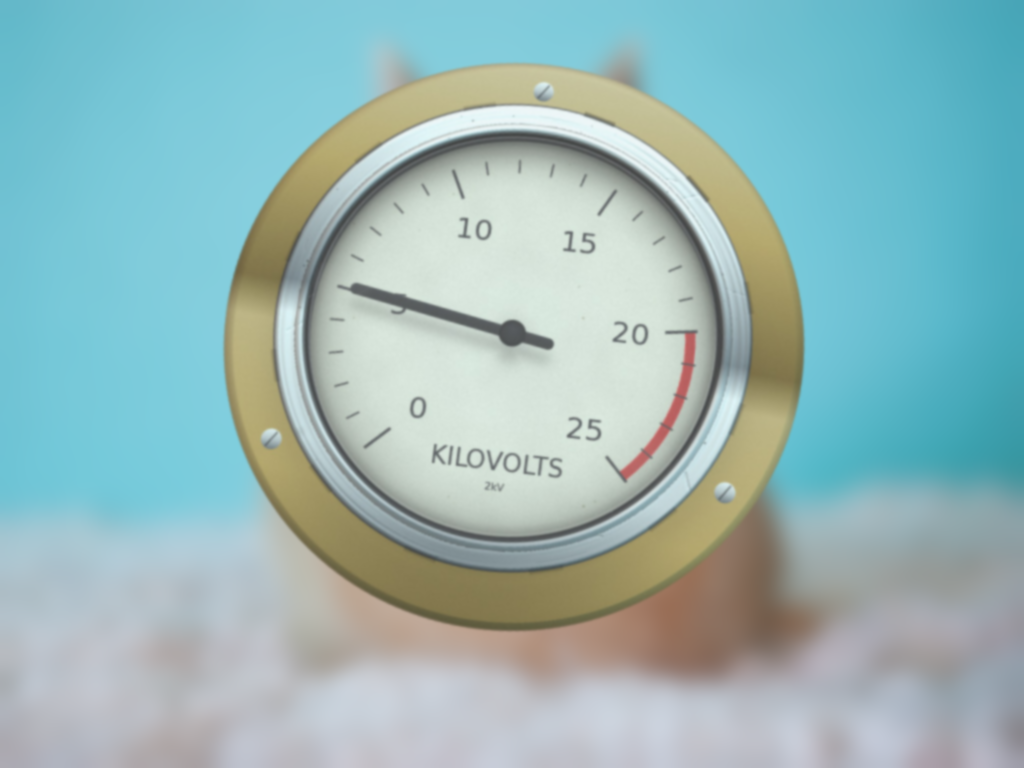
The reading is 5 kV
